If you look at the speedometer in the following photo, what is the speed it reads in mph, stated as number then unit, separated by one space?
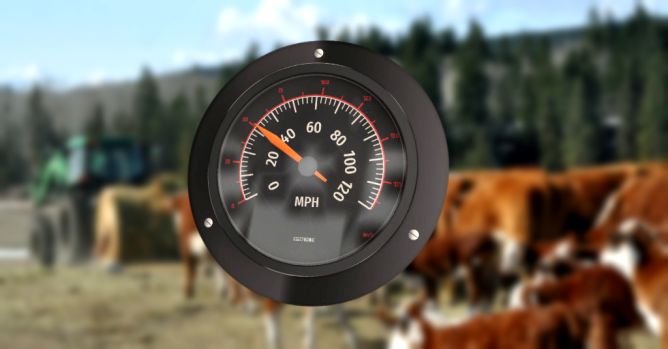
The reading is 32 mph
